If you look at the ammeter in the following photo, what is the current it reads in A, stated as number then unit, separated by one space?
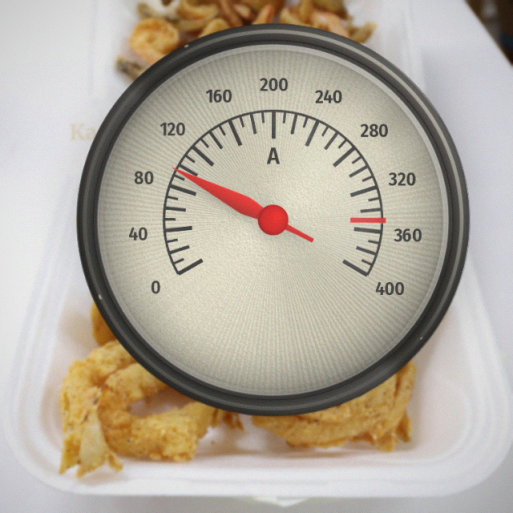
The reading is 95 A
